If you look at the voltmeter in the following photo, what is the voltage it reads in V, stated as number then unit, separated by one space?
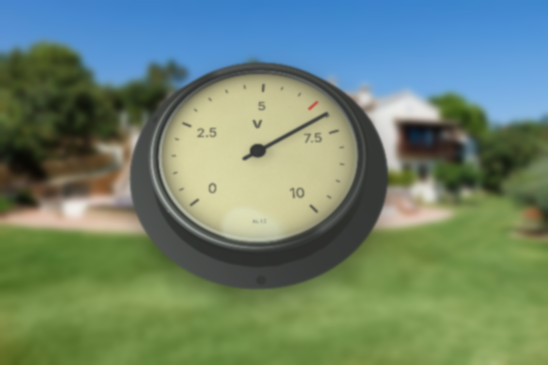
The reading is 7 V
